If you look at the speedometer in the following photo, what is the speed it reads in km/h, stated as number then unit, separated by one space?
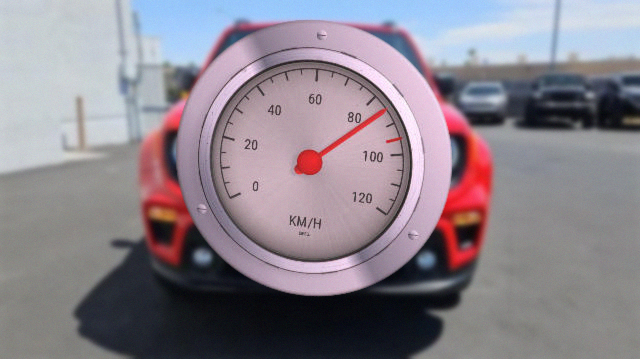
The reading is 85 km/h
